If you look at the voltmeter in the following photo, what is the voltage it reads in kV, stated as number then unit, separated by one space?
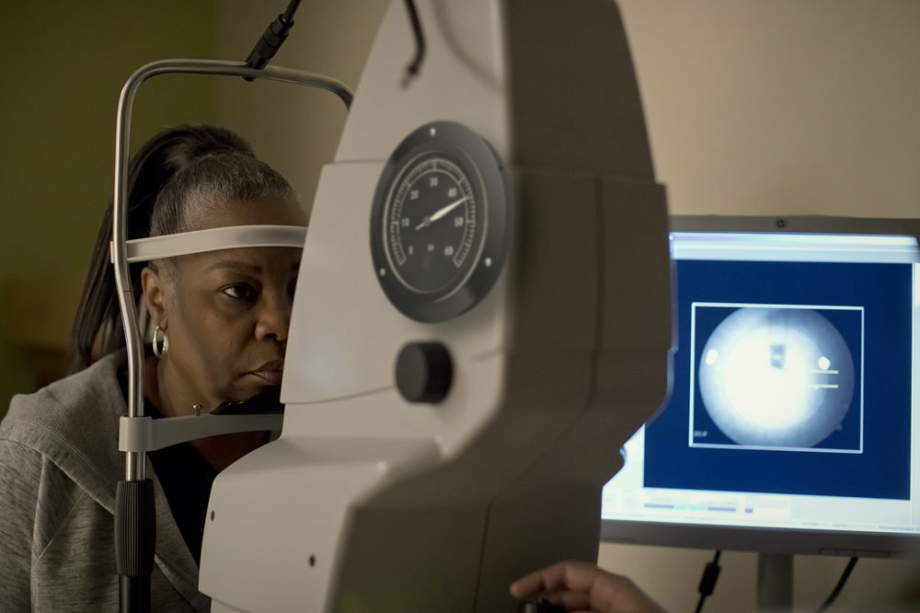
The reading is 45 kV
